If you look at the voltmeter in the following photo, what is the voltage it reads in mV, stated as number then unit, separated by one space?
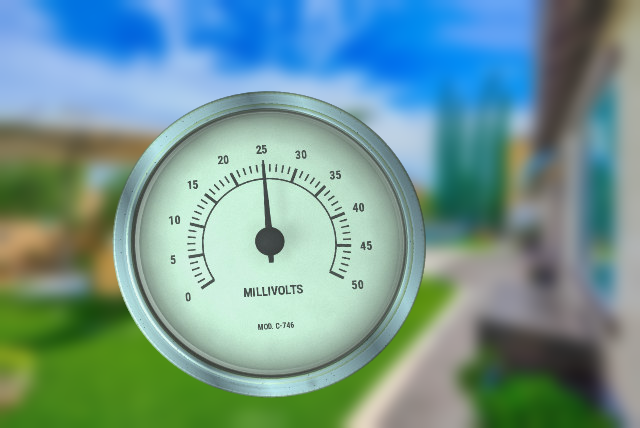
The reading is 25 mV
